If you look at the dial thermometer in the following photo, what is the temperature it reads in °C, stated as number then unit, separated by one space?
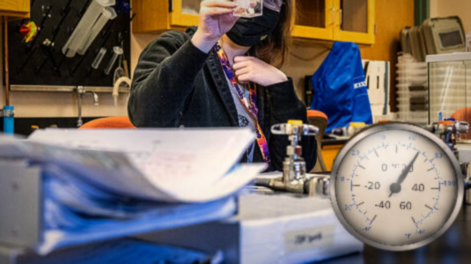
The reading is 20 °C
